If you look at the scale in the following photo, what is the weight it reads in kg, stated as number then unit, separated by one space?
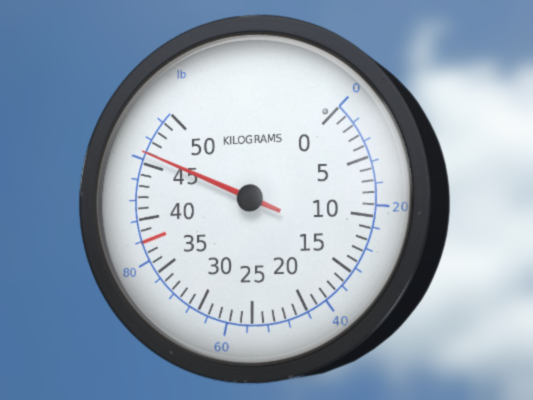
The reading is 46 kg
